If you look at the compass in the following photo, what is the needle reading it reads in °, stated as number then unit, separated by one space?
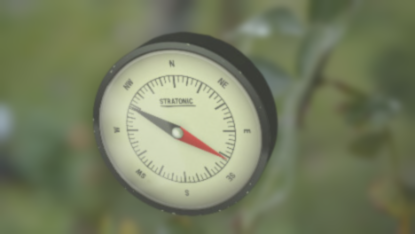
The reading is 120 °
